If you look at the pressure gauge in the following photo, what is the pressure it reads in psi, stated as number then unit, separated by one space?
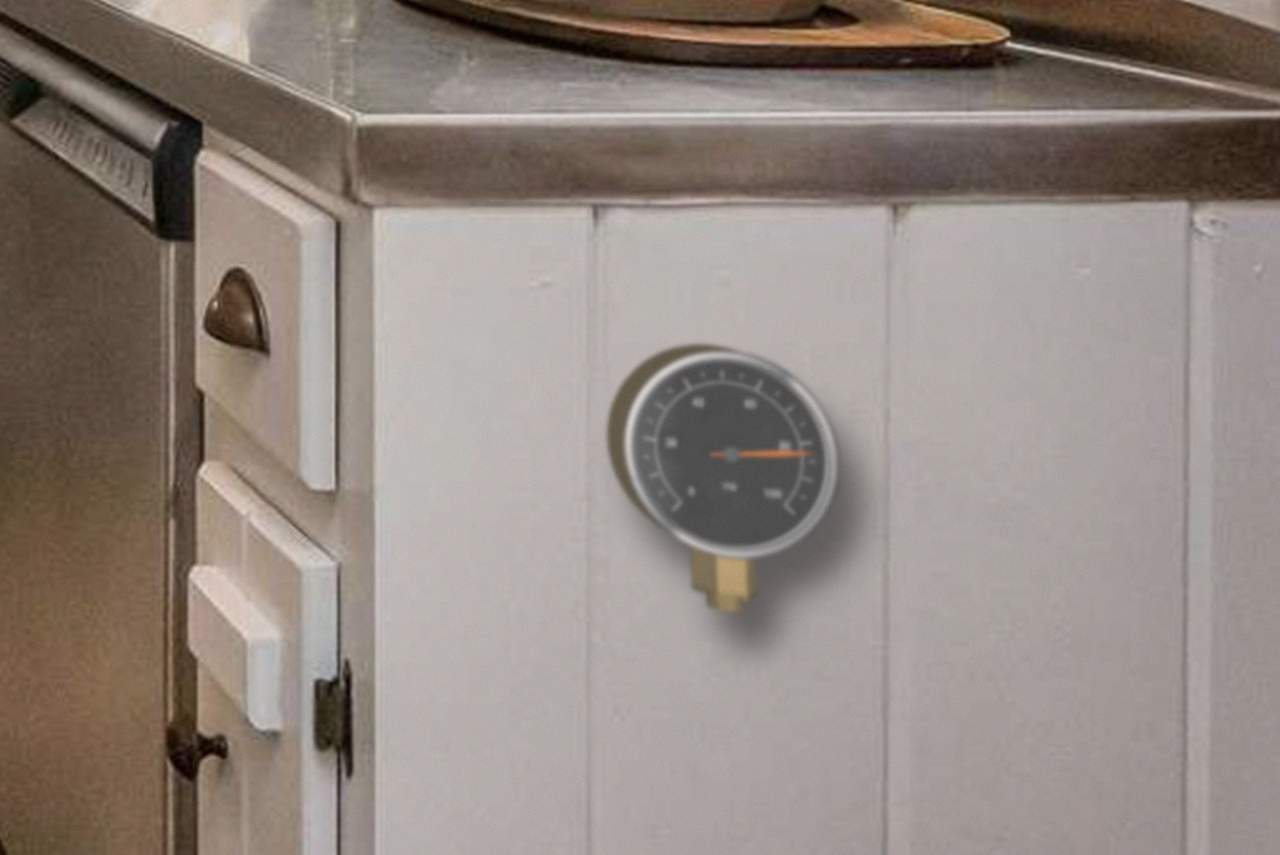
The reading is 82.5 psi
